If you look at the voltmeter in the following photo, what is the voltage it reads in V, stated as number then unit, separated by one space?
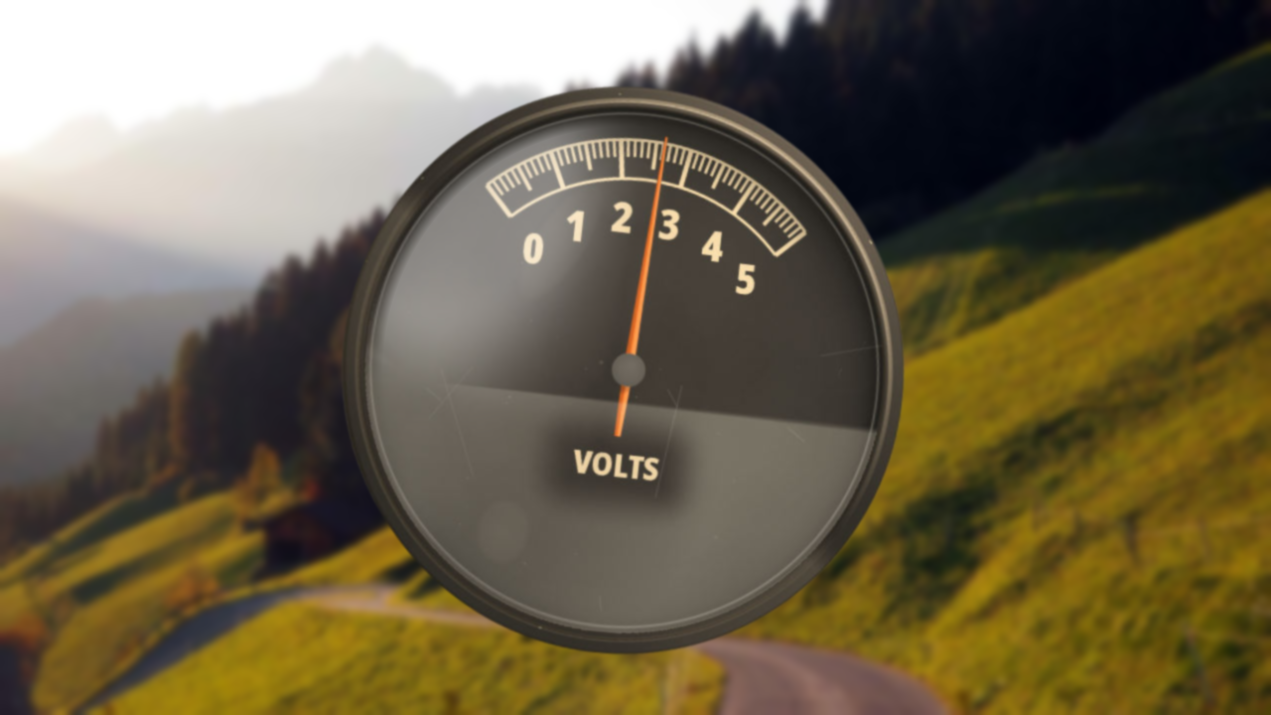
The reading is 2.6 V
